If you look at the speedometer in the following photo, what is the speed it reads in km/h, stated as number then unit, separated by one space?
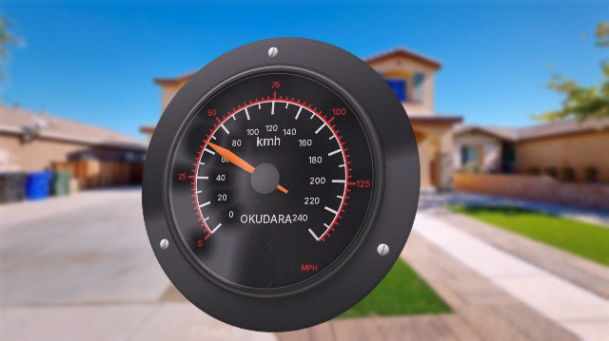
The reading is 65 km/h
